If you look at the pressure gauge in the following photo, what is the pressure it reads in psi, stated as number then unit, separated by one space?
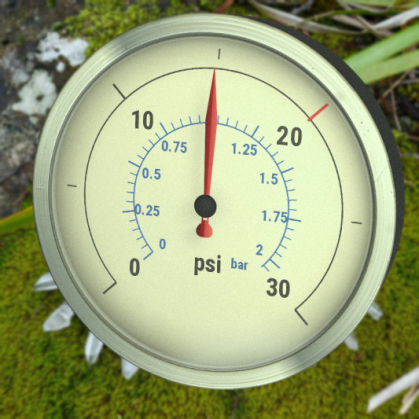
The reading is 15 psi
